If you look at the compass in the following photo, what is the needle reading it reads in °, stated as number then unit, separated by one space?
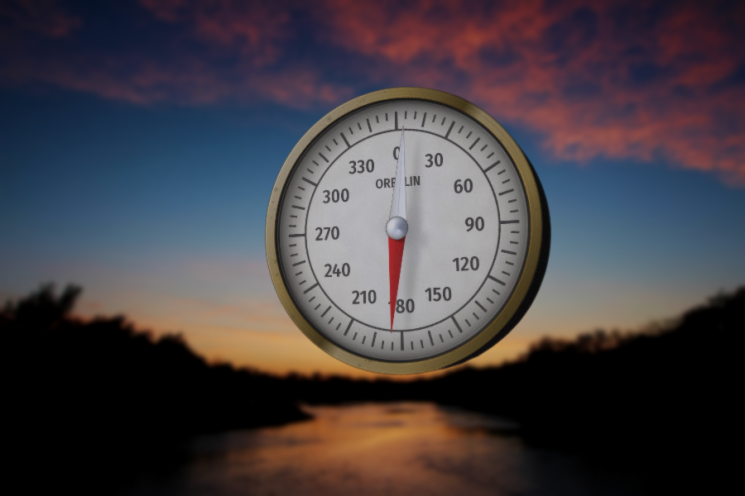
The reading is 185 °
